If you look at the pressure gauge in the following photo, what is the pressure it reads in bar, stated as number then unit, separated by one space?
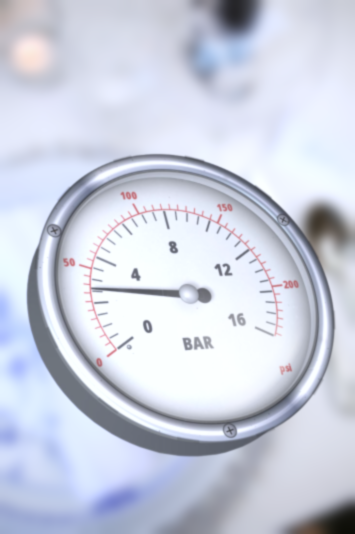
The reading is 2.5 bar
